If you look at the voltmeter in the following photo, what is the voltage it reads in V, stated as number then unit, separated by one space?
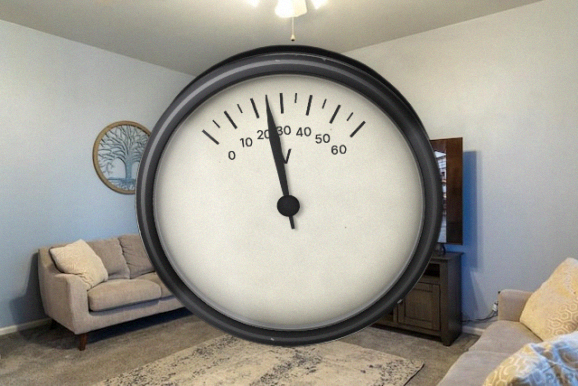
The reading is 25 V
